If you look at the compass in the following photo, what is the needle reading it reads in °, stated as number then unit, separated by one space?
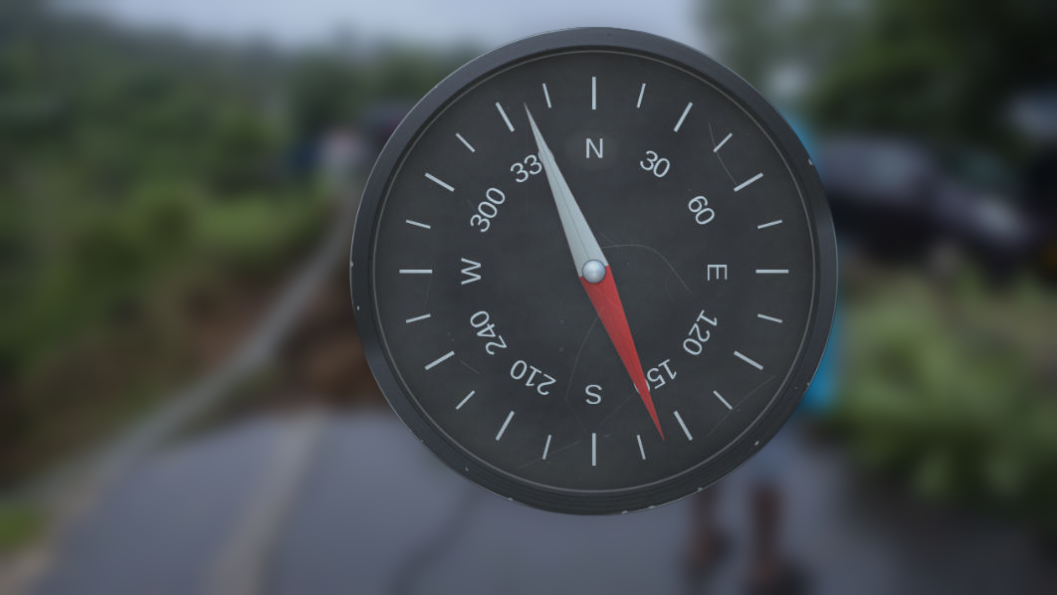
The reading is 157.5 °
